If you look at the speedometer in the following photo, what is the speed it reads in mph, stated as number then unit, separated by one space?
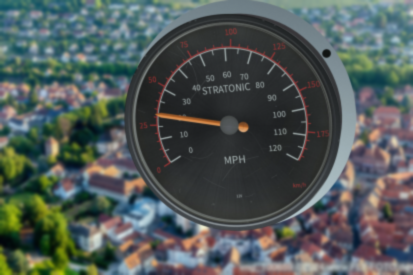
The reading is 20 mph
